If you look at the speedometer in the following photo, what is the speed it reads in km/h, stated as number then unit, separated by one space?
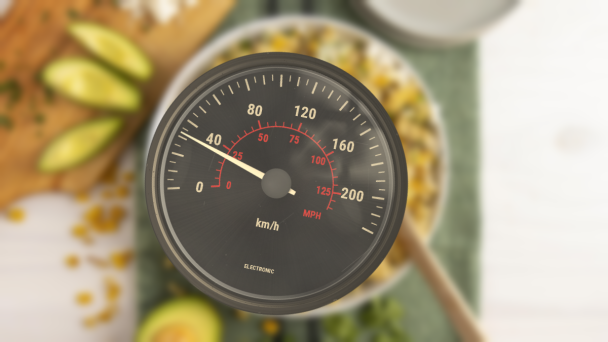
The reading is 32.5 km/h
